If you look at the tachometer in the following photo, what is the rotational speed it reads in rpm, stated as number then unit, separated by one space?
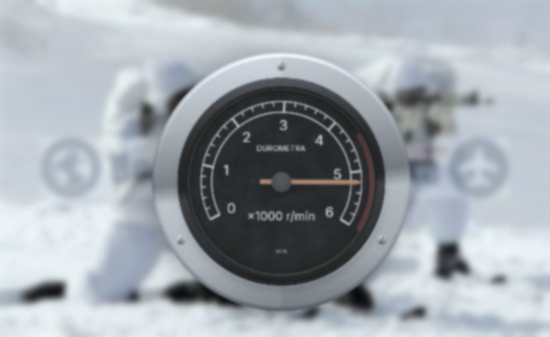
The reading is 5200 rpm
